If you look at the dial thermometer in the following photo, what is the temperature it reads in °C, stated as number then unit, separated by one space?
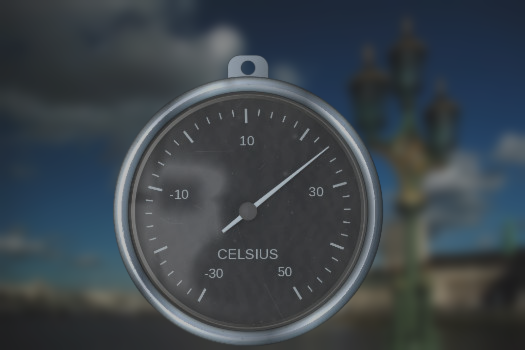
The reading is 24 °C
